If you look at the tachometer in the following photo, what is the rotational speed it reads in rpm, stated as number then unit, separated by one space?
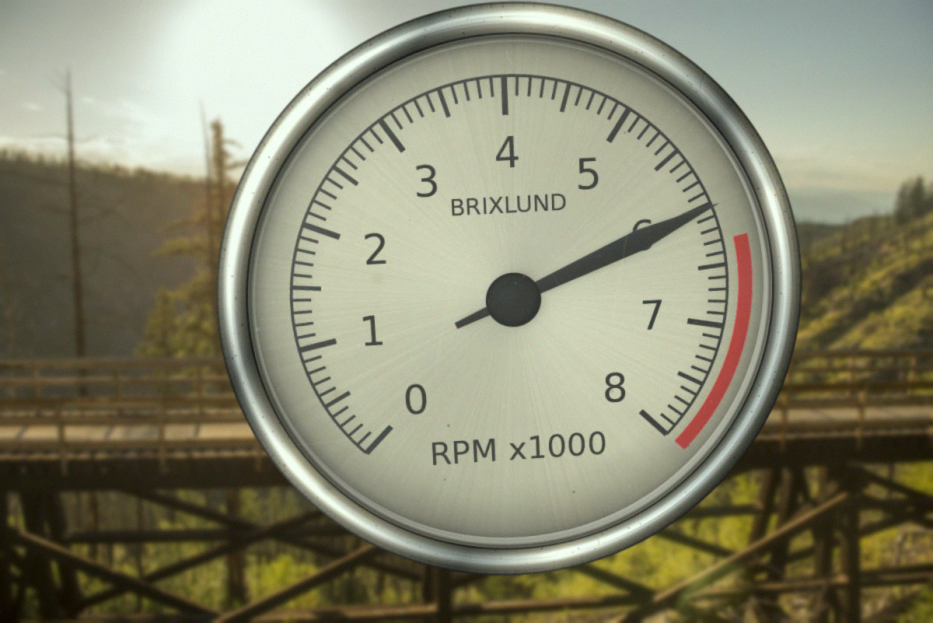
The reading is 6000 rpm
